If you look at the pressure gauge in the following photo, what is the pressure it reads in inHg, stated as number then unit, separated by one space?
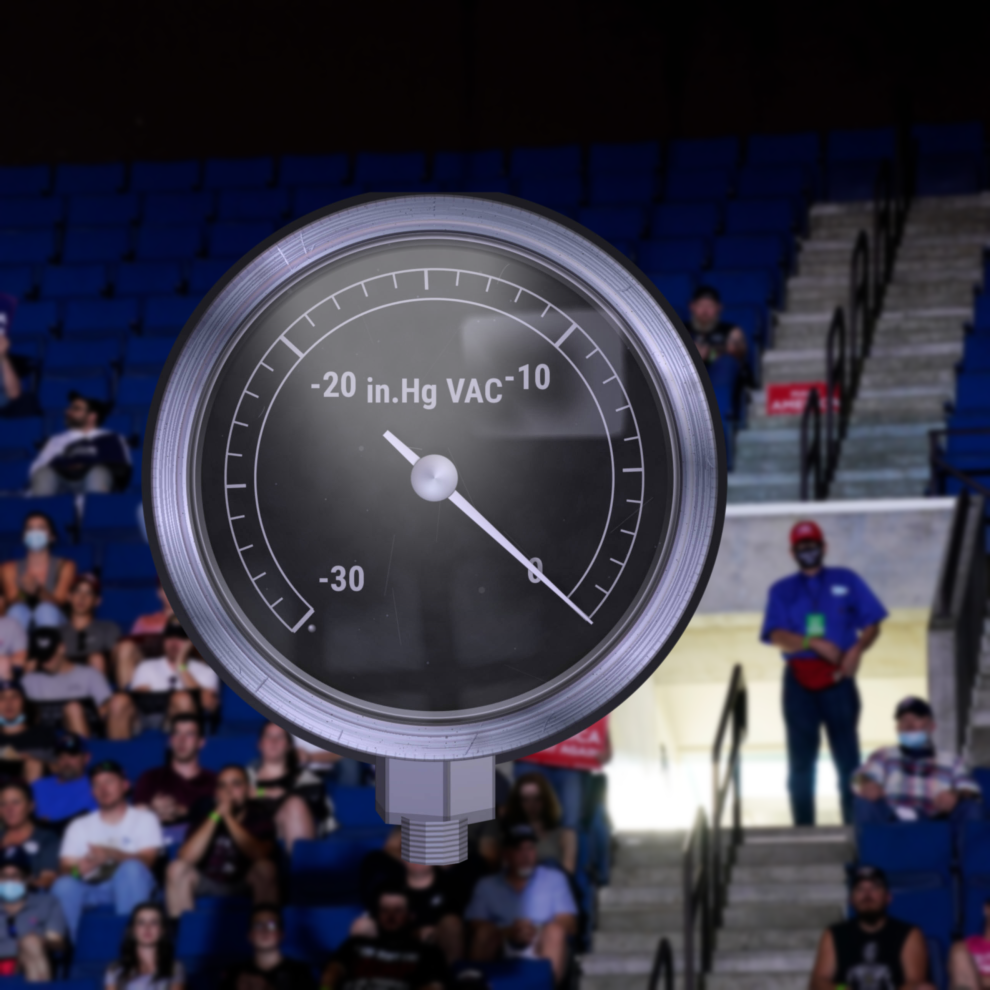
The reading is 0 inHg
